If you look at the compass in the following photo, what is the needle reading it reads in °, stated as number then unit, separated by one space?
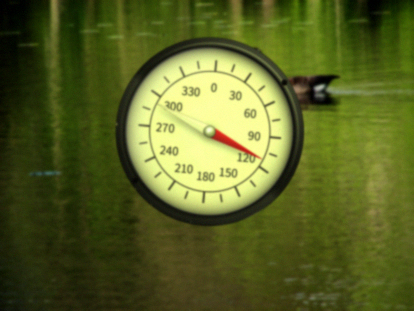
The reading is 112.5 °
